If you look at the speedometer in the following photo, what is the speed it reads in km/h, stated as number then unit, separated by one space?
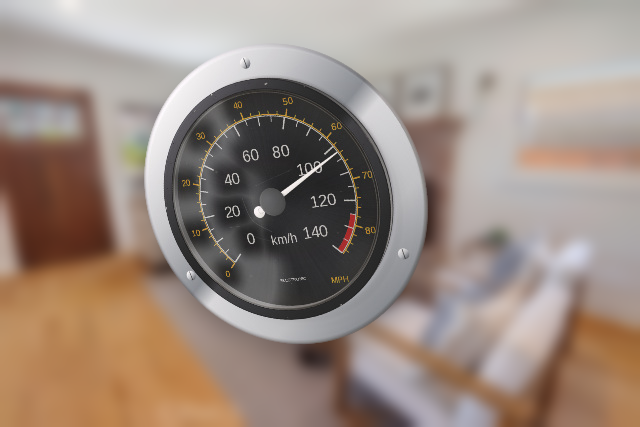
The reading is 102.5 km/h
